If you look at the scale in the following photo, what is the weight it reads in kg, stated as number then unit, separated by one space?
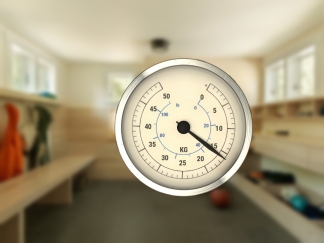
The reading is 16 kg
